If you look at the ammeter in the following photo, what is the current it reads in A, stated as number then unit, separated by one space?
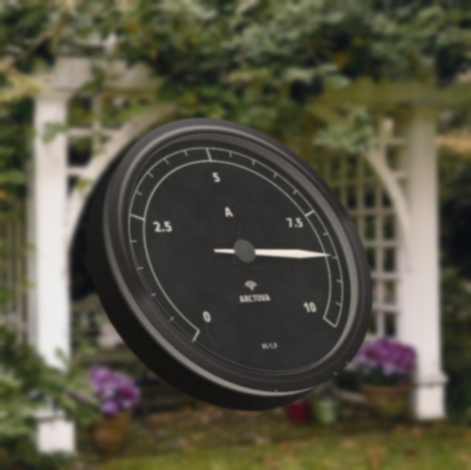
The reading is 8.5 A
